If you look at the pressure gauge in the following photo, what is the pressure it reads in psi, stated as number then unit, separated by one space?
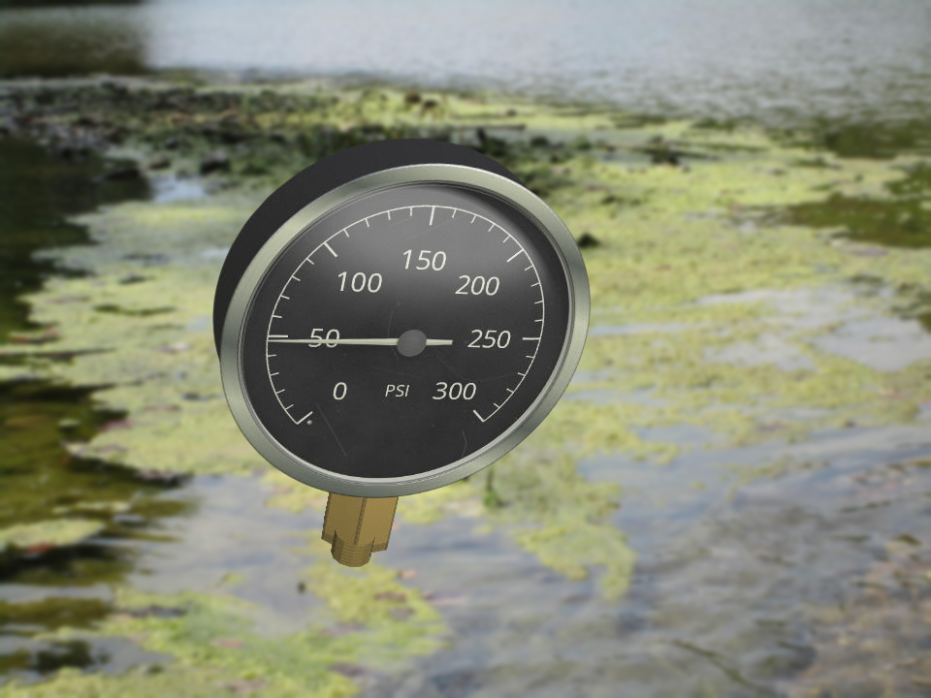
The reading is 50 psi
